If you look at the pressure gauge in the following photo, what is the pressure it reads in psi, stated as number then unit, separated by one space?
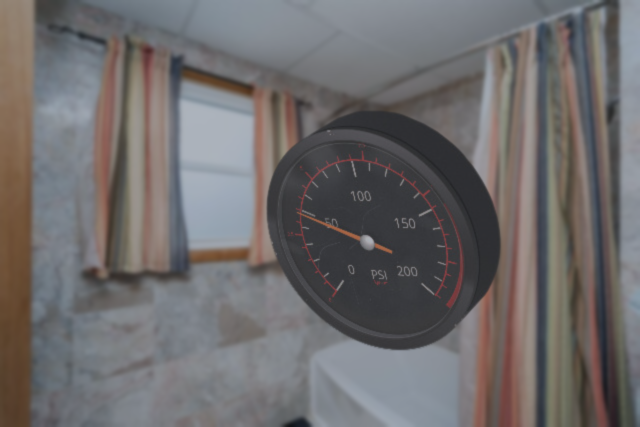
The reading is 50 psi
